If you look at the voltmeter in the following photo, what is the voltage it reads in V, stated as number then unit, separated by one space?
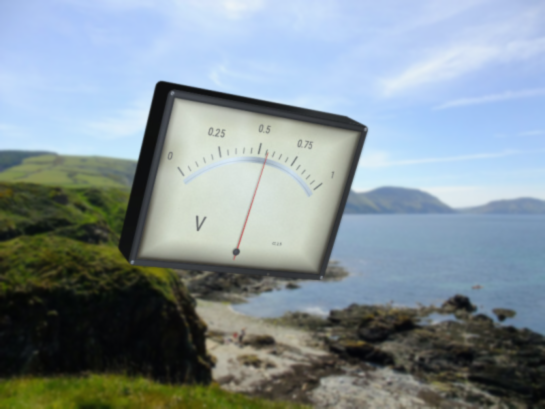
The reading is 0.55 V
